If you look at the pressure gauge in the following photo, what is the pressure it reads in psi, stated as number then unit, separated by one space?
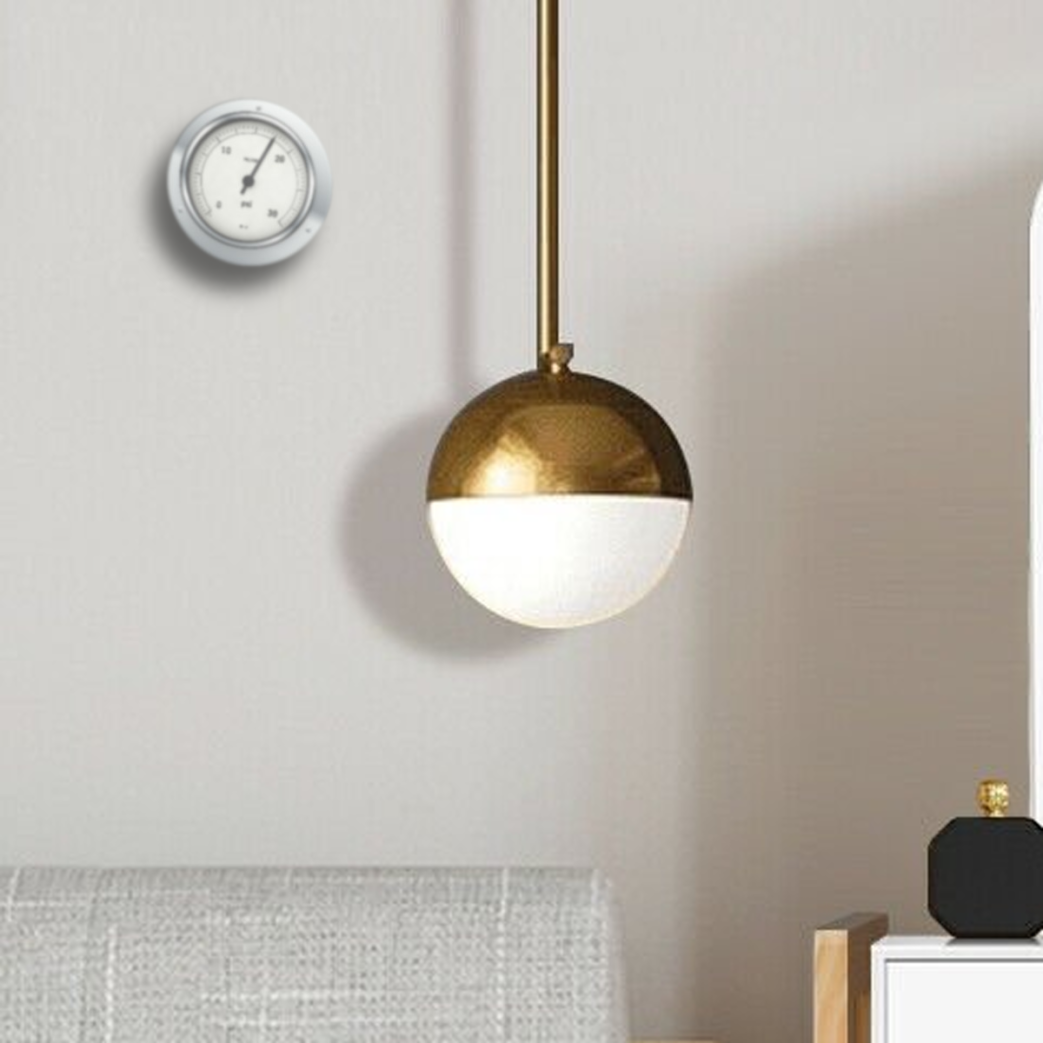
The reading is 17.5 psi
